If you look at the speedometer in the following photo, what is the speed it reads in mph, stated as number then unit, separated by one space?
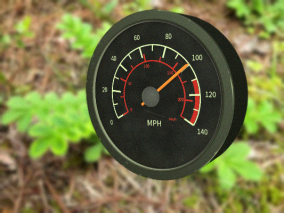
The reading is 100 mph
